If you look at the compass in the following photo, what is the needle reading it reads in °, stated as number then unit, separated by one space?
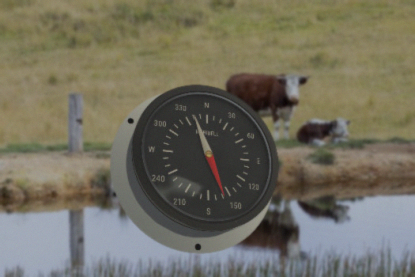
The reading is 160 °
